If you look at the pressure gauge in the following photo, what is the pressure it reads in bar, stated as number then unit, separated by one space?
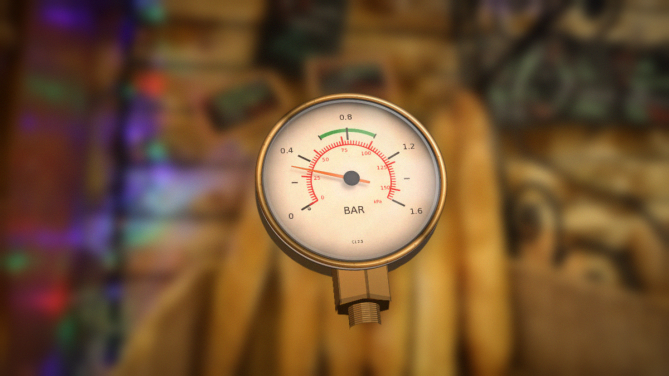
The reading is 0.3 bar
